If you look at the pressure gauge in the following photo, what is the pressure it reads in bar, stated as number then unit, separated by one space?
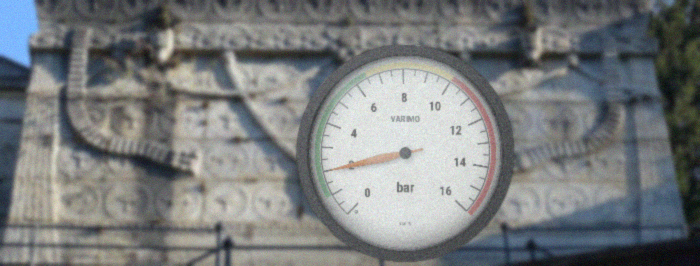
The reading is 2 bar
